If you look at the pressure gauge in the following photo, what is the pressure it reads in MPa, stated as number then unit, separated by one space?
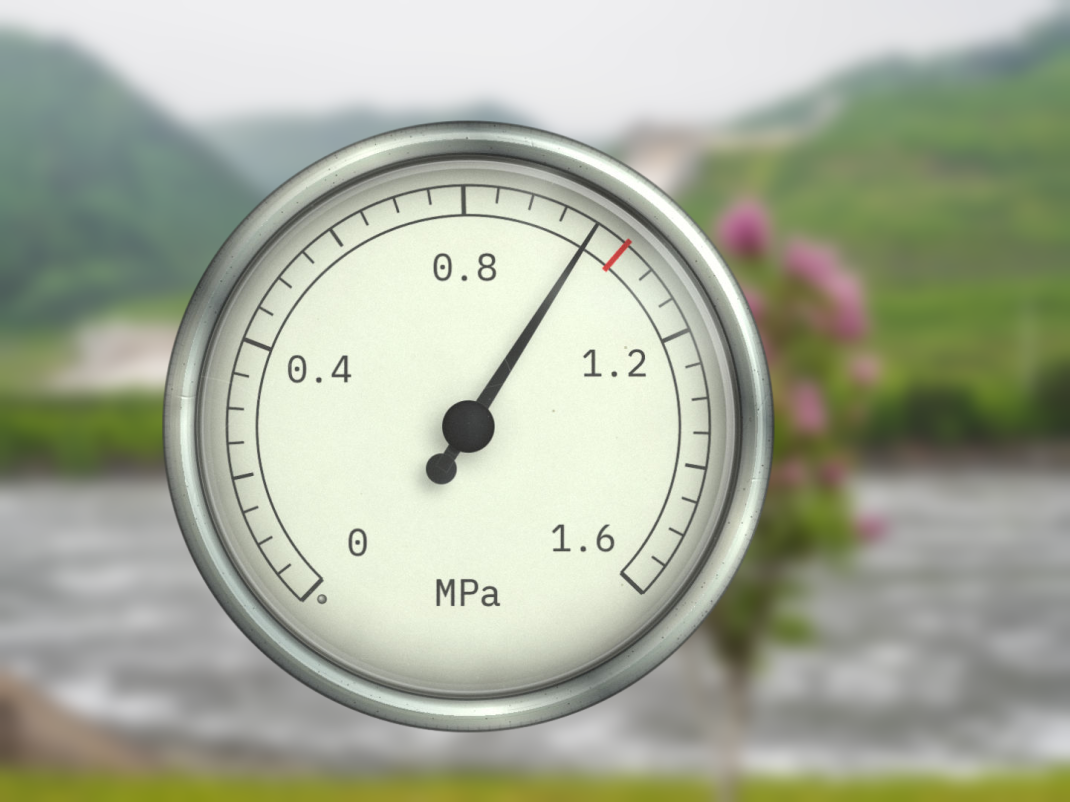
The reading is 1 MPa
